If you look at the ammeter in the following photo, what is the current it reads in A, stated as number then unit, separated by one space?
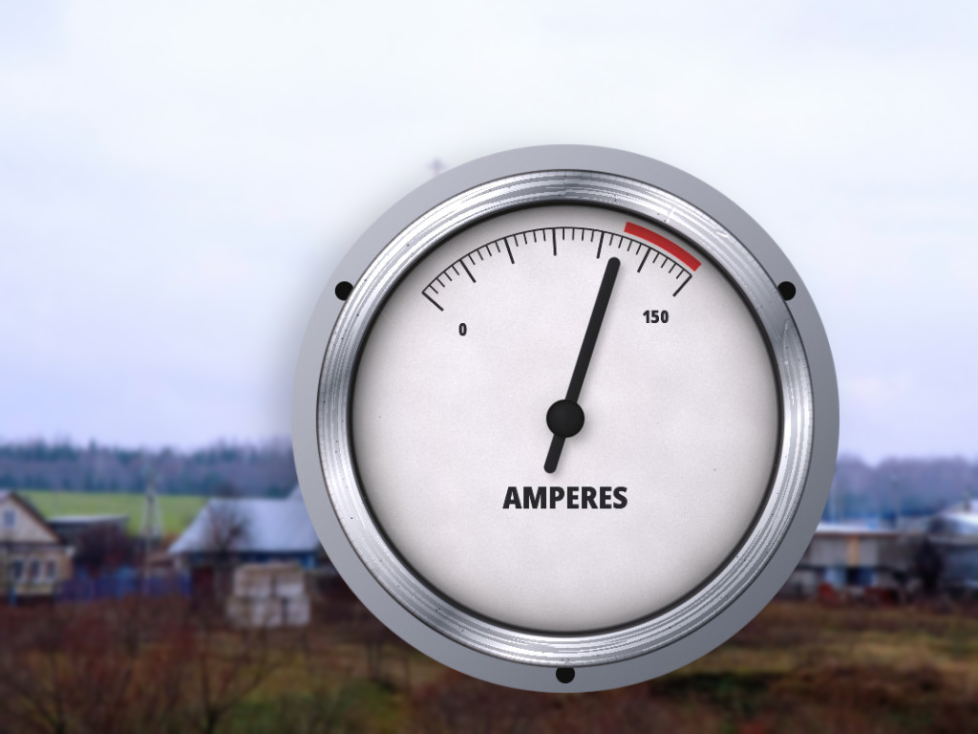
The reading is 110 A
